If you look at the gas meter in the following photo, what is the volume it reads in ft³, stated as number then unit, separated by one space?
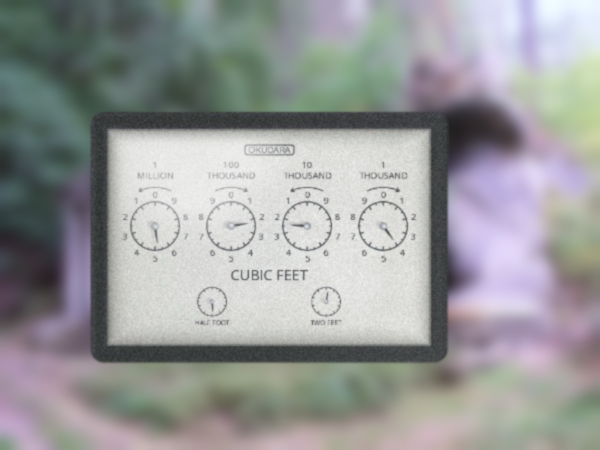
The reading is 522400 ft³
